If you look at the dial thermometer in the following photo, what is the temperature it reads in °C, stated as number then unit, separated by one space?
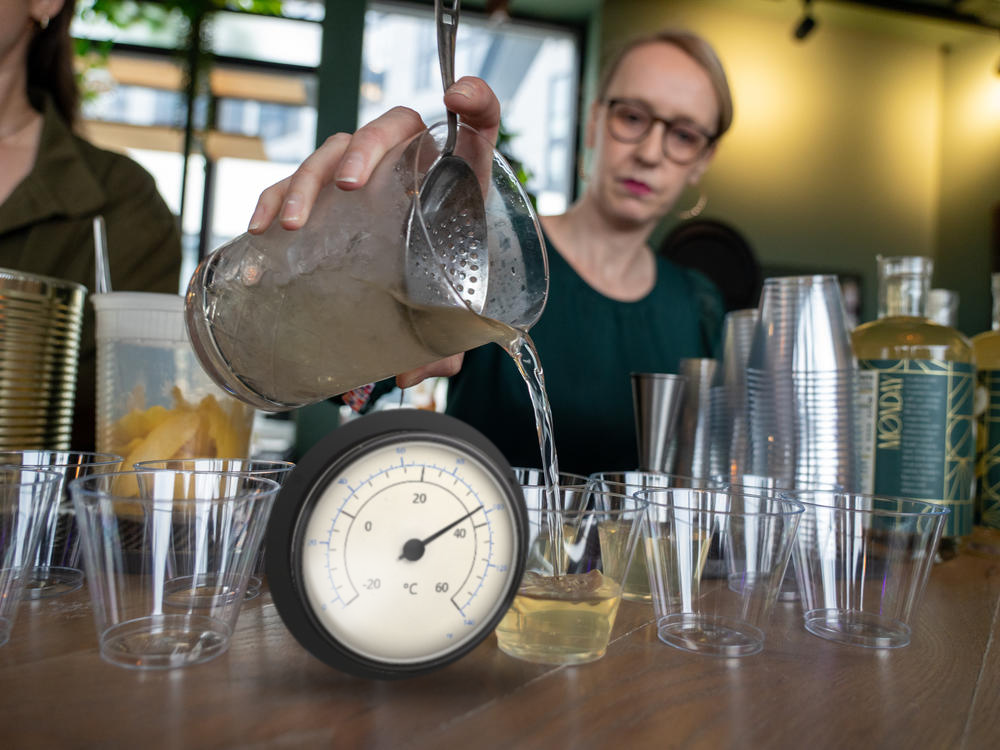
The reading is 36 °C
